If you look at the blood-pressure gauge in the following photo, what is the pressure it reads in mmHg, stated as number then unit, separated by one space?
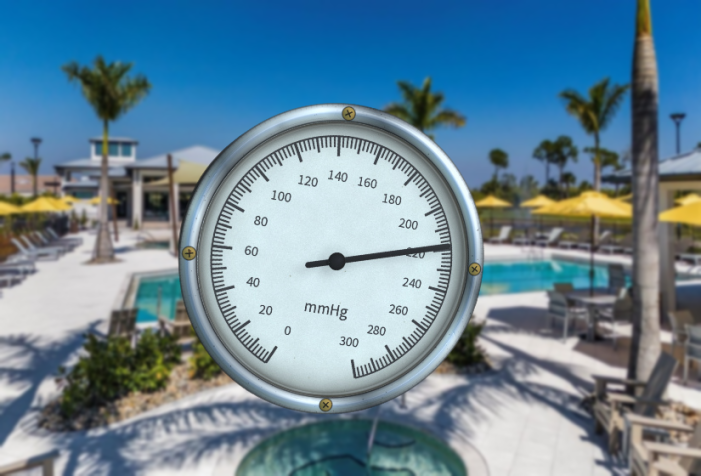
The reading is 218 mmHg
